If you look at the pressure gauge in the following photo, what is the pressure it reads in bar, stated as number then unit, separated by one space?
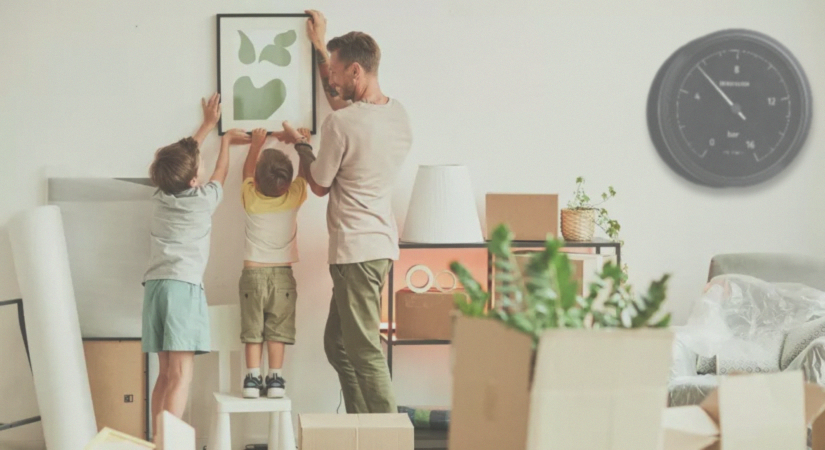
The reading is 5.5 bar
